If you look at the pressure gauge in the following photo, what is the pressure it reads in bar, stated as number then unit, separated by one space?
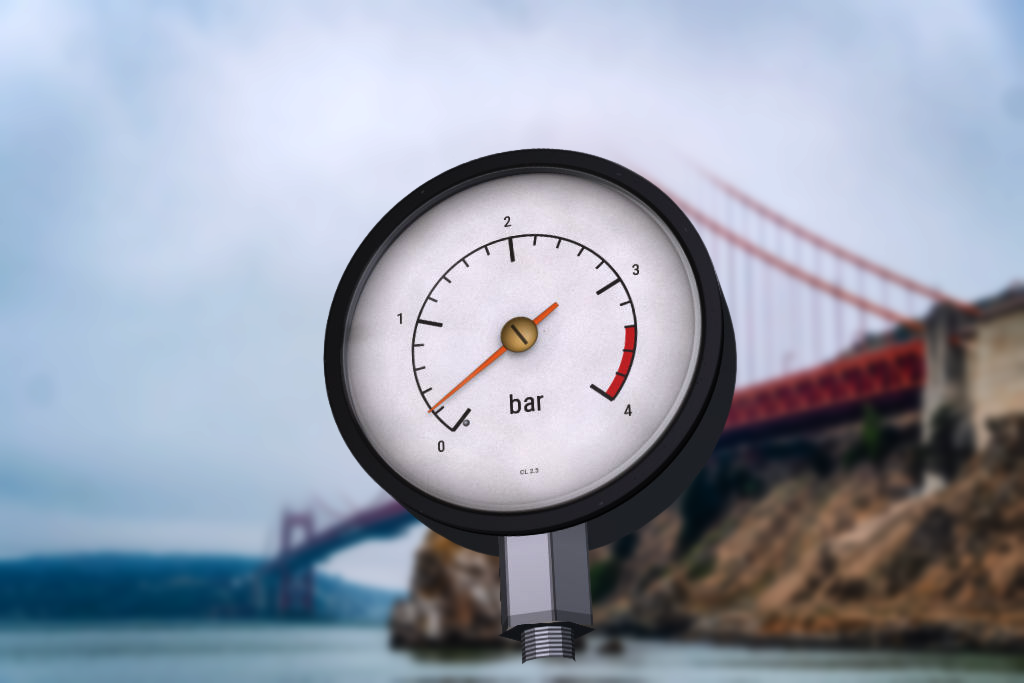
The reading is 0.2 bar
